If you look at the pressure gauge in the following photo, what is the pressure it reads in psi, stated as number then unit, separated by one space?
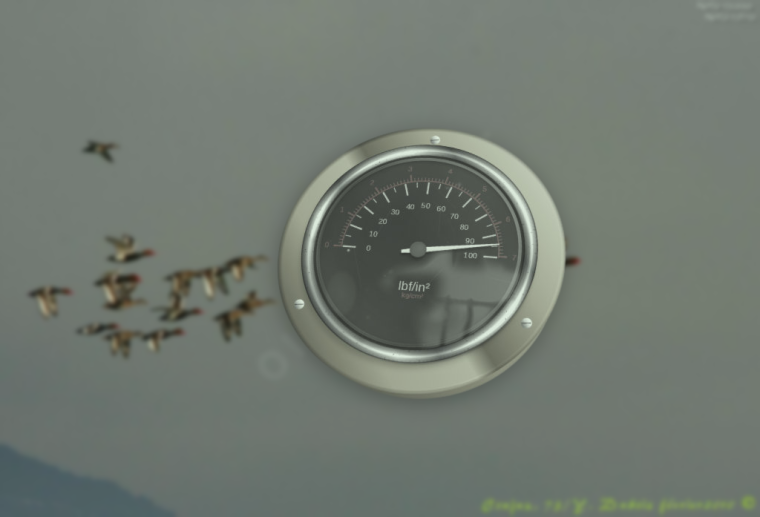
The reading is 95 psi
